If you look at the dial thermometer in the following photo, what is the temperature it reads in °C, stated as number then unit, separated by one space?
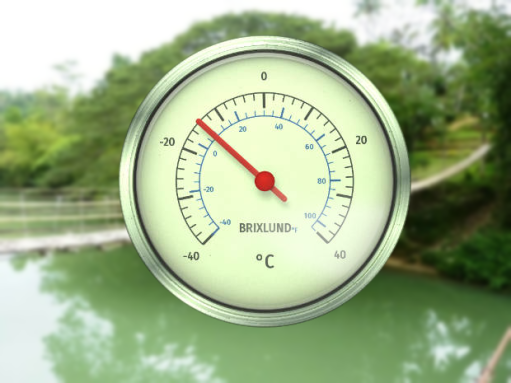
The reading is -14 °C
